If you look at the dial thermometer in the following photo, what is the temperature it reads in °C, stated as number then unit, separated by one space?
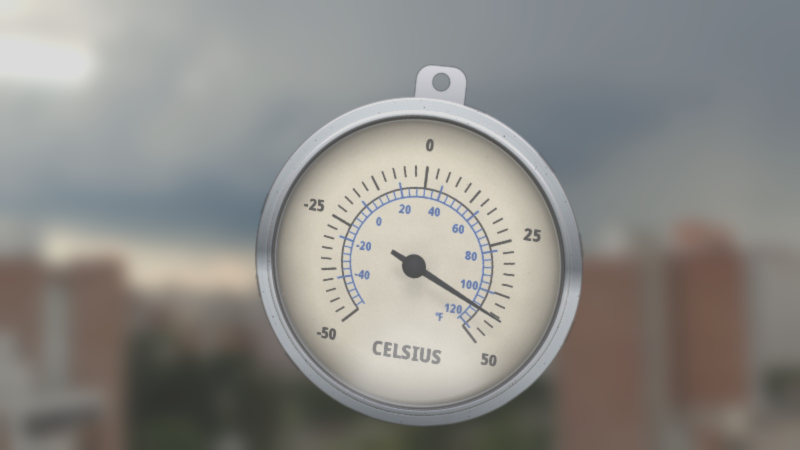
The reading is 42.5 °C
